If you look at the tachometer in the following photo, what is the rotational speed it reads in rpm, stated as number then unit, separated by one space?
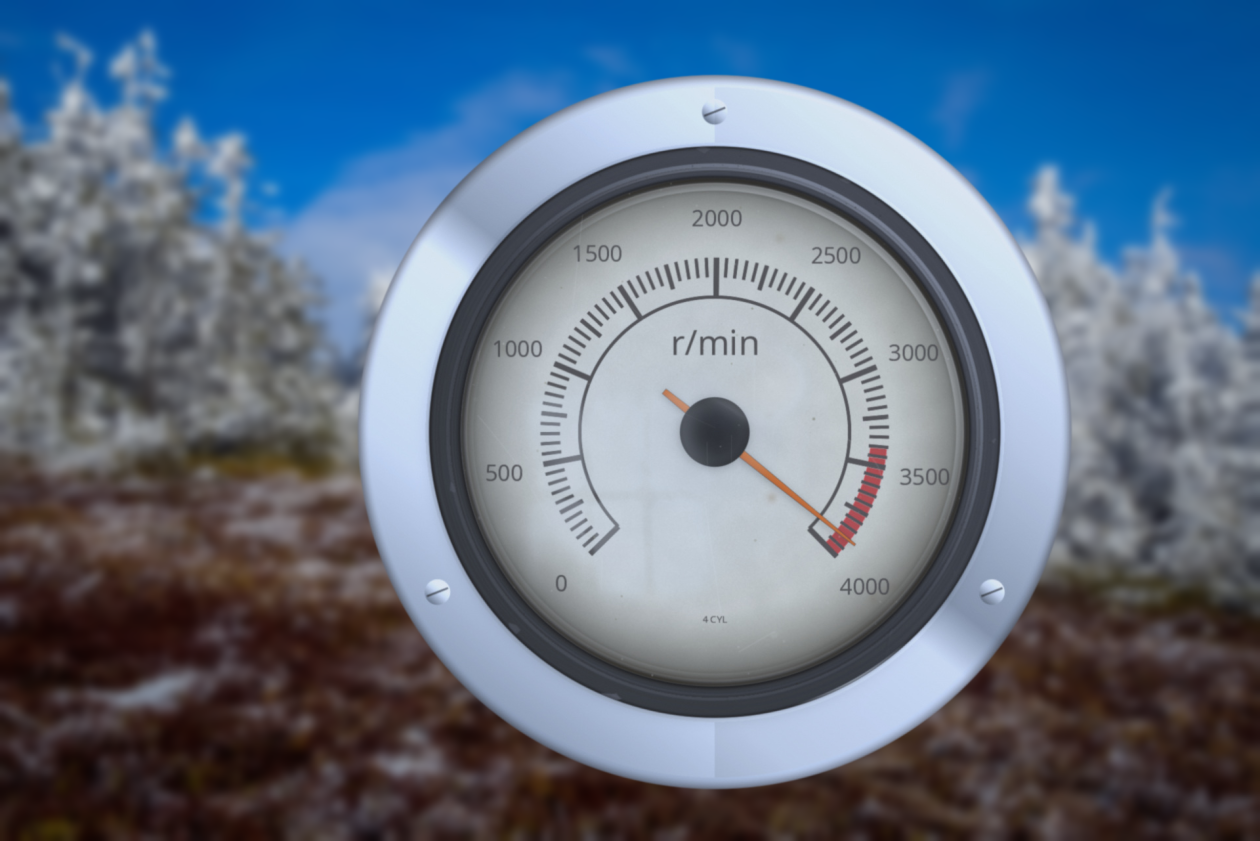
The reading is 3900 rpm
